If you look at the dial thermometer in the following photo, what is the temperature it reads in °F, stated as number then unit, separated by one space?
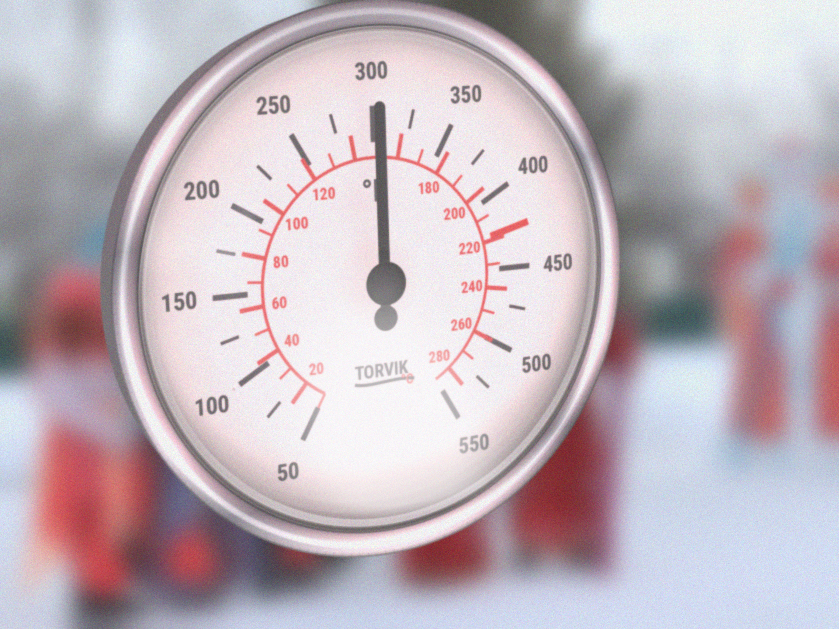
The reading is 300 °F
